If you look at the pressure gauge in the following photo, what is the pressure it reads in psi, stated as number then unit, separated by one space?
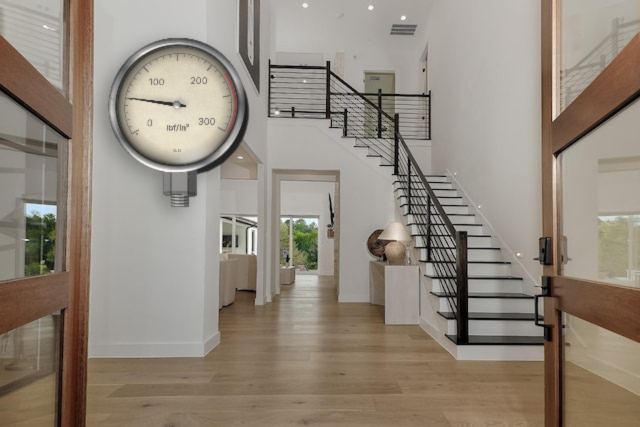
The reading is 50 psi
